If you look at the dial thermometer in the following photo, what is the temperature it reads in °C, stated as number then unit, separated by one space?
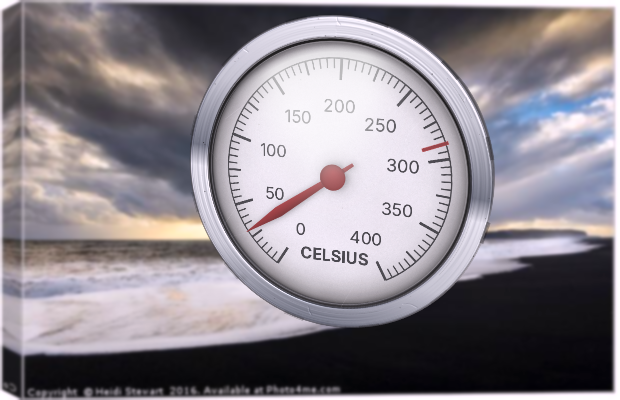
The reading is 30 °C
